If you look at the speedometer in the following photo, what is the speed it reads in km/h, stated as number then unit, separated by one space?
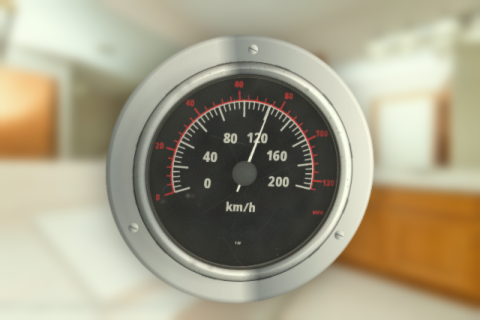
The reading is 120 km/h
